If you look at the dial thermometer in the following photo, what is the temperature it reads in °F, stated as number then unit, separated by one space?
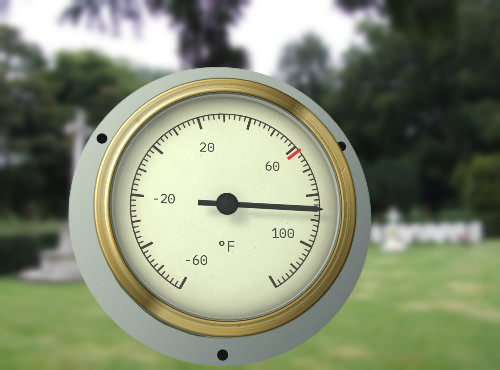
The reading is 86 °F
